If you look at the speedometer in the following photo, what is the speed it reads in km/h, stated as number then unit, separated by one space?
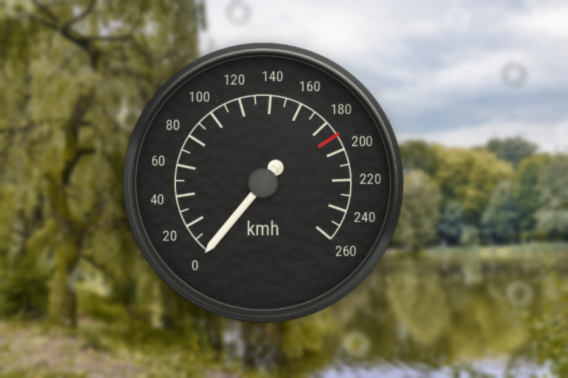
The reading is 0 km/h
